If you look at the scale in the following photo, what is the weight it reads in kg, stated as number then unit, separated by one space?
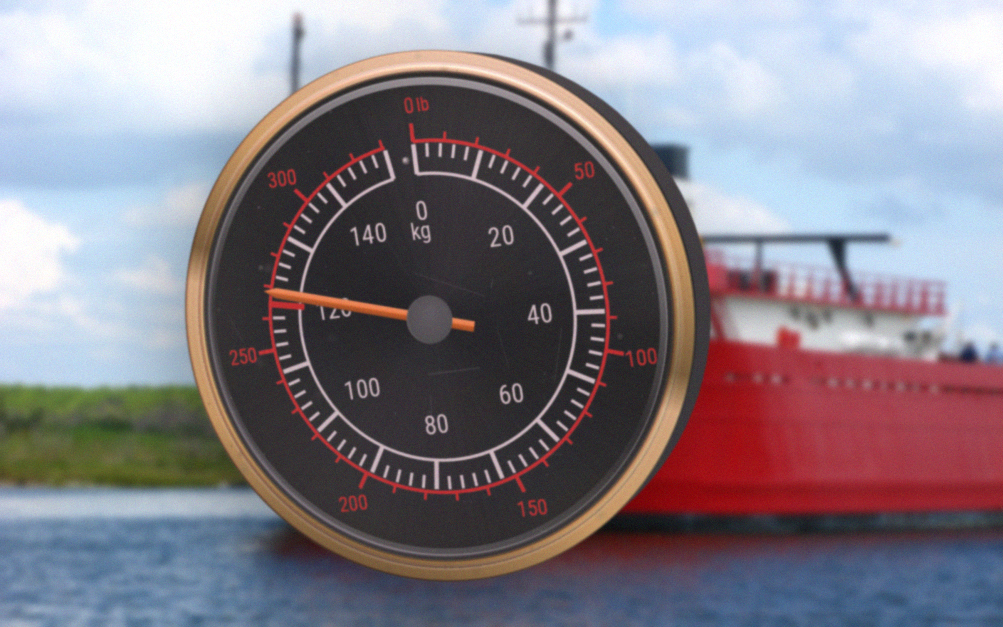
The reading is 122 kg
